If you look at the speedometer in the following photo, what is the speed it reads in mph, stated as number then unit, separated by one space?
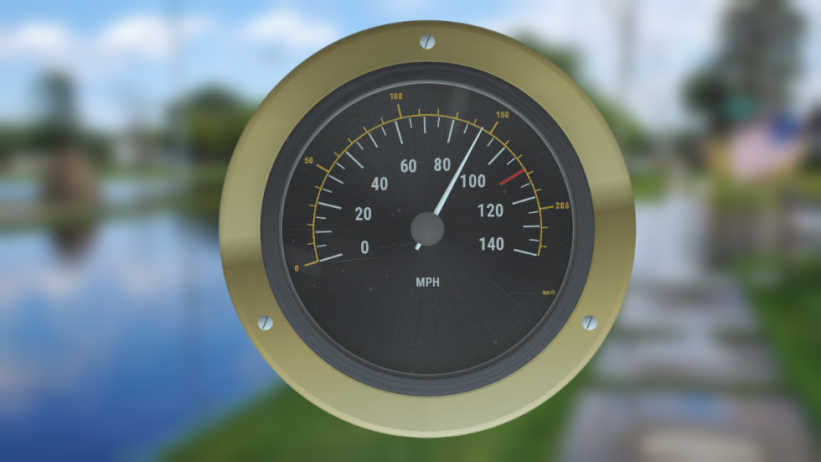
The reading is 90 mph
